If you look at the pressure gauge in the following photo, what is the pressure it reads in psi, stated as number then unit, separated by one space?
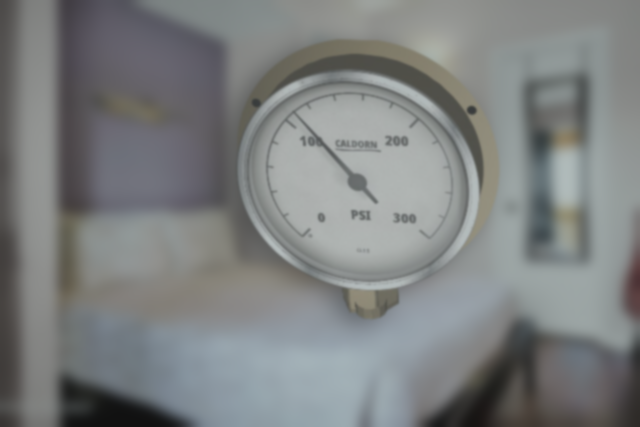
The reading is 110 psi
